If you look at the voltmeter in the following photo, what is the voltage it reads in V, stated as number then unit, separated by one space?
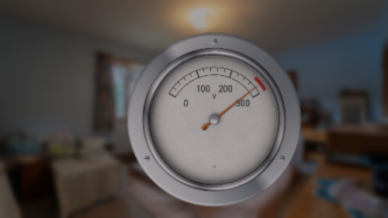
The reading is 280 V
